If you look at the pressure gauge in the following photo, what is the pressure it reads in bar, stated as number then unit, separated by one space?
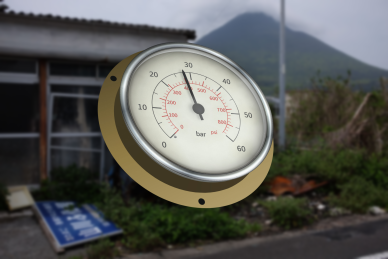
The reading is 27.5 bar
